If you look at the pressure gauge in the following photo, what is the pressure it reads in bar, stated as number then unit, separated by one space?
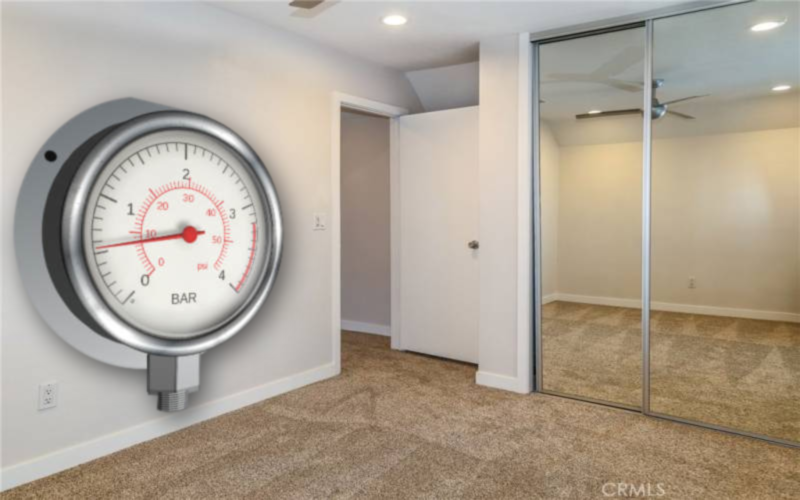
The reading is 0.55 bar
